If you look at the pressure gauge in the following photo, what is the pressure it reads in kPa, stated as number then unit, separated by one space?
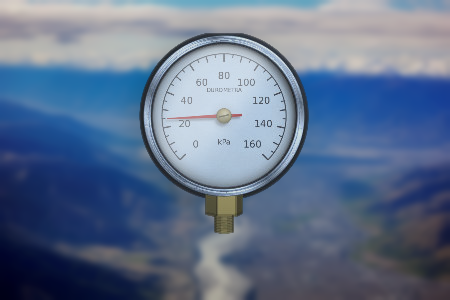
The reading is 25 kPa
